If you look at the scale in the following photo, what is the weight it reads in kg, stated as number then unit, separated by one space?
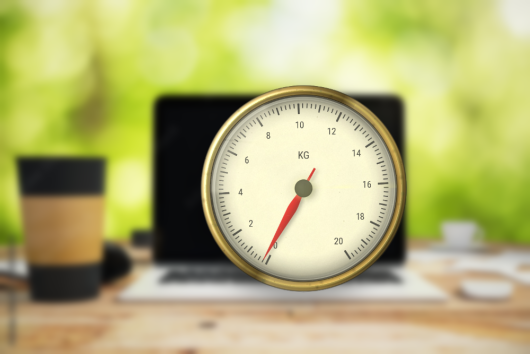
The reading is 0.2 kg
